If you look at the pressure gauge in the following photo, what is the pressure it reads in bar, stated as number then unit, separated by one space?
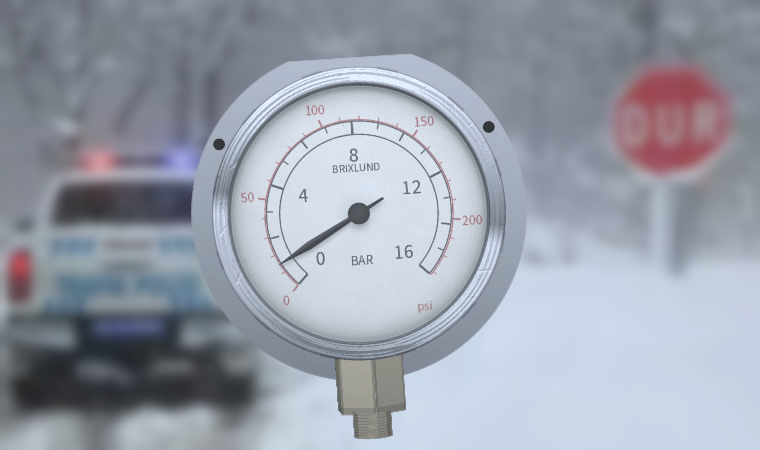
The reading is 1 bar
